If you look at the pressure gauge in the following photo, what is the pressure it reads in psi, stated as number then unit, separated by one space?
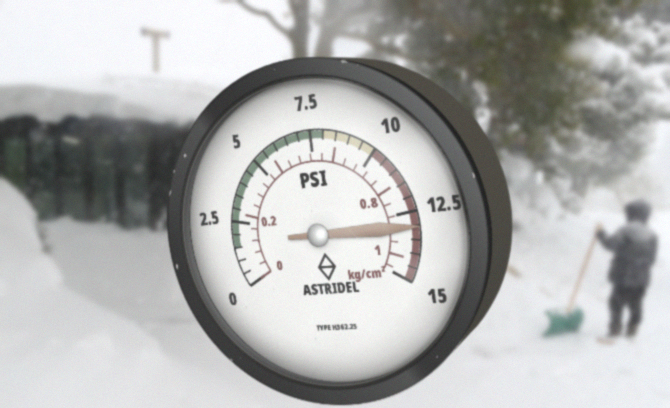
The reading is 13 psi
